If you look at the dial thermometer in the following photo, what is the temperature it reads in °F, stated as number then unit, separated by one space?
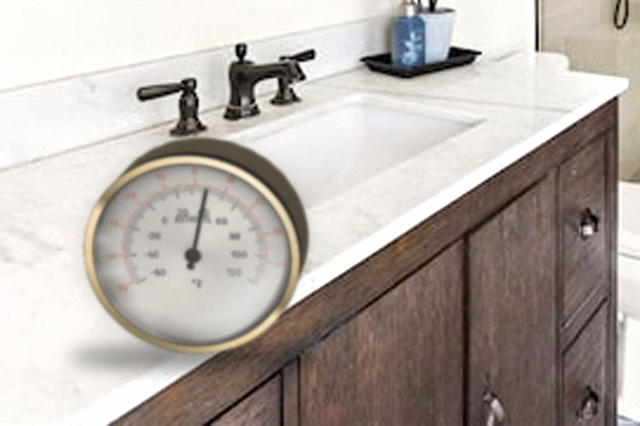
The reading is 40 °F
